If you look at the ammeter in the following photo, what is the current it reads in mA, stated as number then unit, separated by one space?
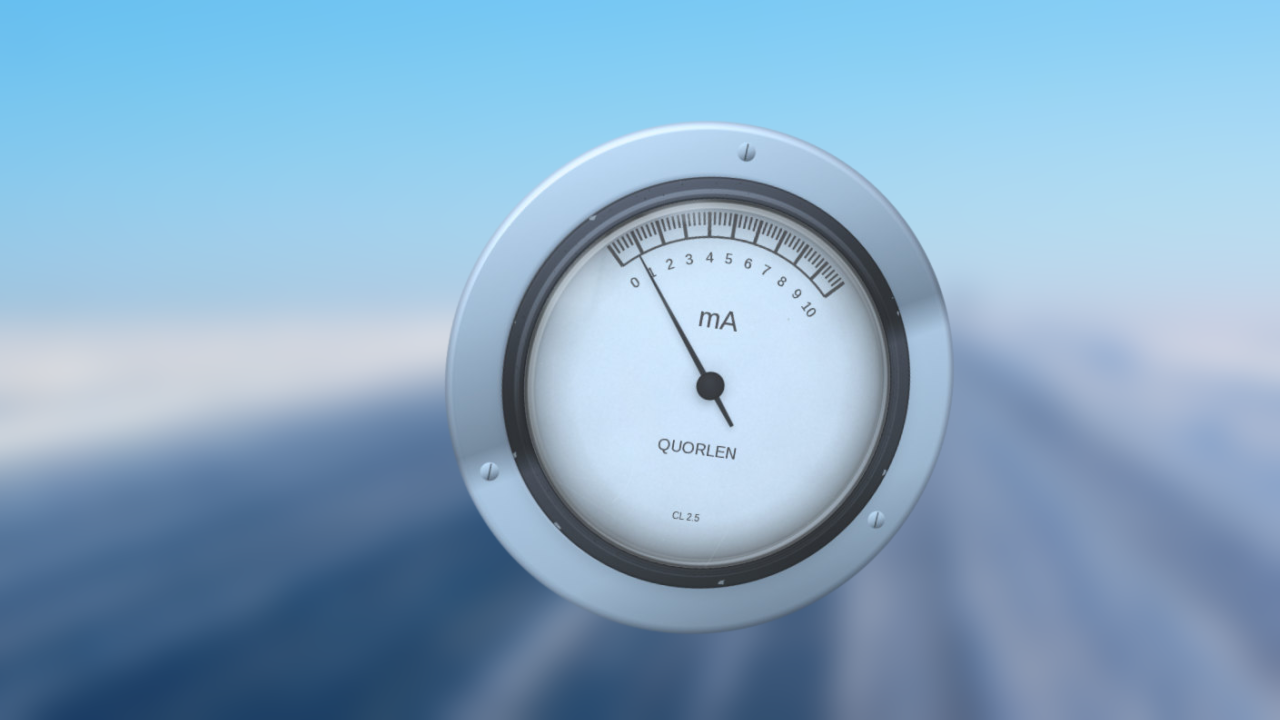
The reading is 0.8 mA
